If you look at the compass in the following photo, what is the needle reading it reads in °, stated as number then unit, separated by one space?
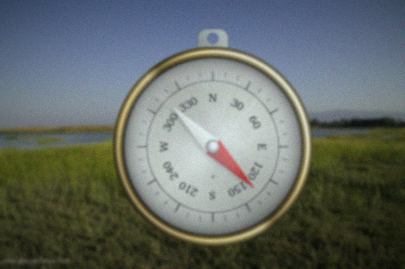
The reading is 135 °
